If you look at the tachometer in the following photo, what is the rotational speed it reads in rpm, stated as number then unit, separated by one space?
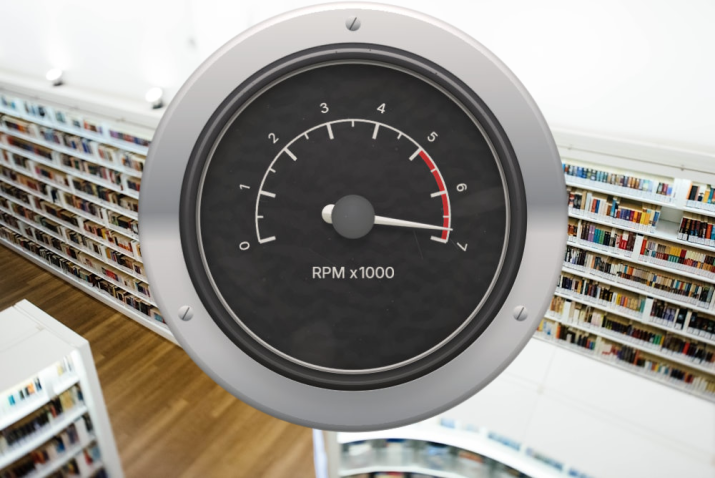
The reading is 6750 rpm
